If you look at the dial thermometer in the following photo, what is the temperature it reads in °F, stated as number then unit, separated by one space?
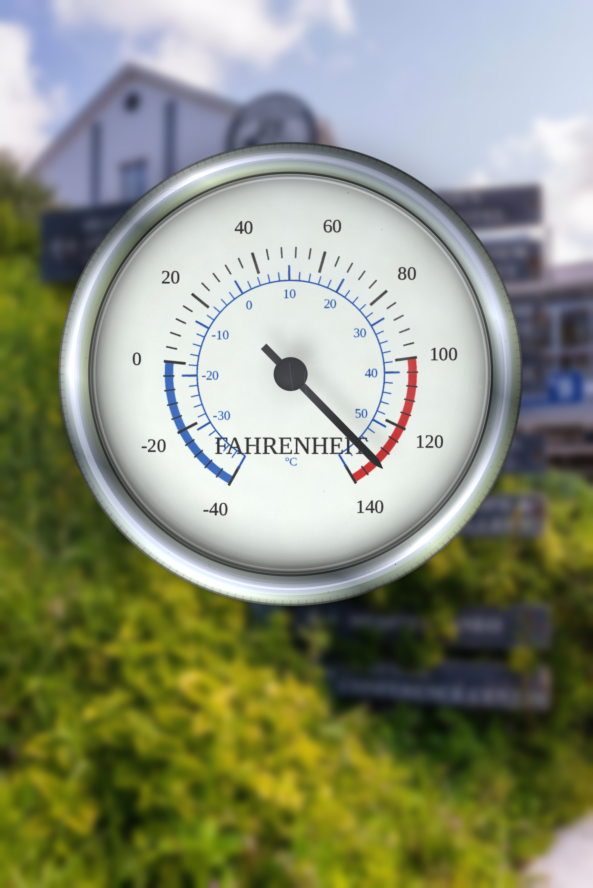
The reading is 132 °F
